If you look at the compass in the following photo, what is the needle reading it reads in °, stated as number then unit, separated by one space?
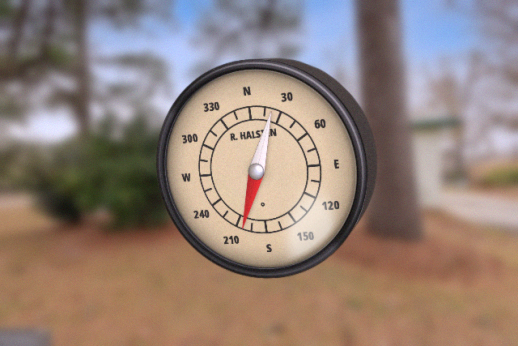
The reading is 202.5 °
